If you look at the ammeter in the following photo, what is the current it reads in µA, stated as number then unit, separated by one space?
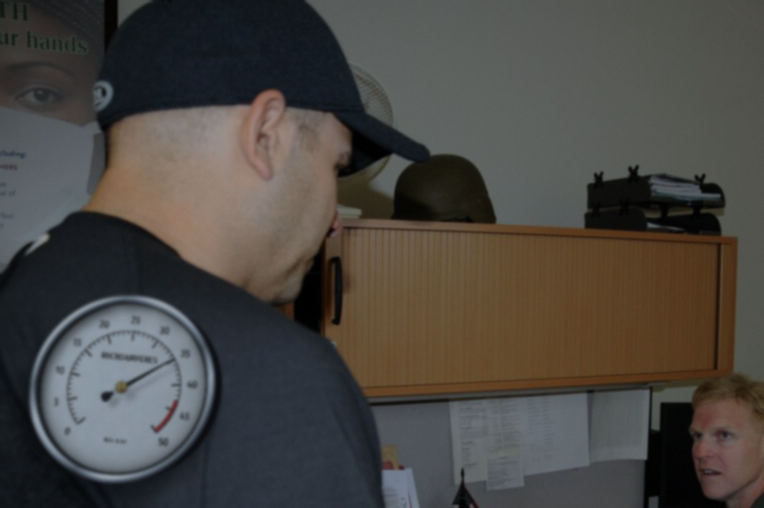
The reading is 35 µA
